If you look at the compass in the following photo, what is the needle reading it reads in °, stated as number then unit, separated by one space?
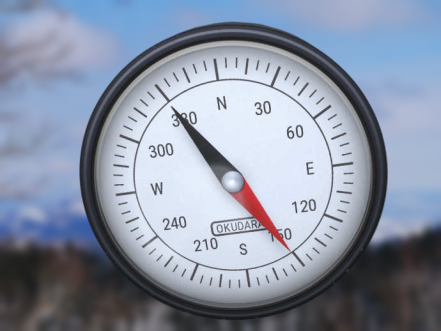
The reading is 150 °
